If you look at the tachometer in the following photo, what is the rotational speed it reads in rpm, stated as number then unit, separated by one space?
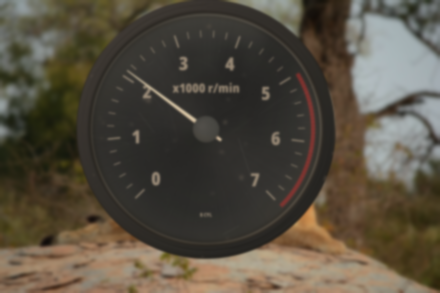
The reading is 2100 rpm
